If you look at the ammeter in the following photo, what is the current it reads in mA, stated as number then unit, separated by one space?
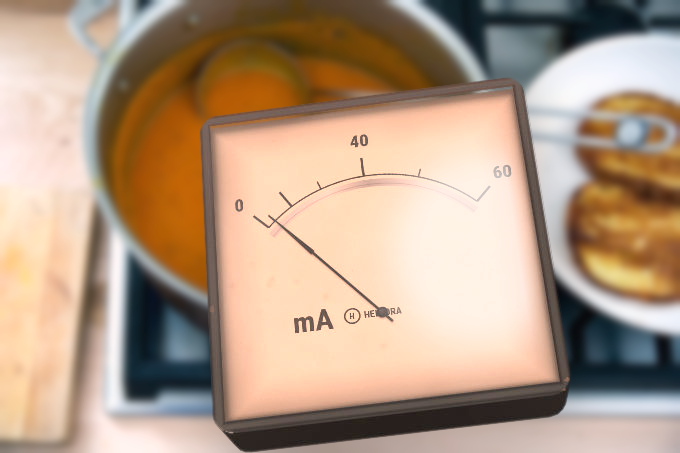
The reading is 10 mA
